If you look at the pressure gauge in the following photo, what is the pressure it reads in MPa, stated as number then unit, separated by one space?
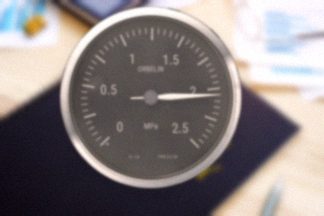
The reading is 2.05 MPa
